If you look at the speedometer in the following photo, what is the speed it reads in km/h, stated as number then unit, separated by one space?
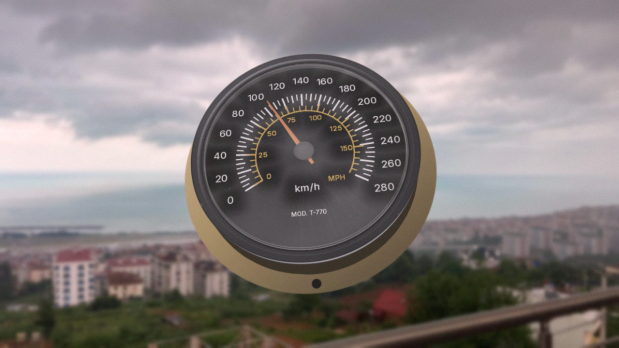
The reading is 105 km/h
